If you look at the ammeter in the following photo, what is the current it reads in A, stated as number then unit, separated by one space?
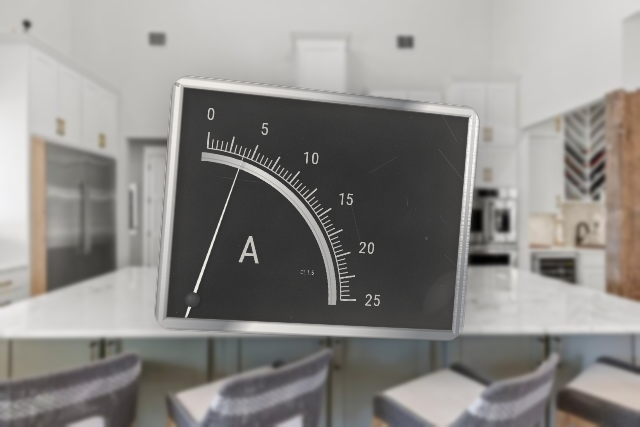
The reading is 4 A
